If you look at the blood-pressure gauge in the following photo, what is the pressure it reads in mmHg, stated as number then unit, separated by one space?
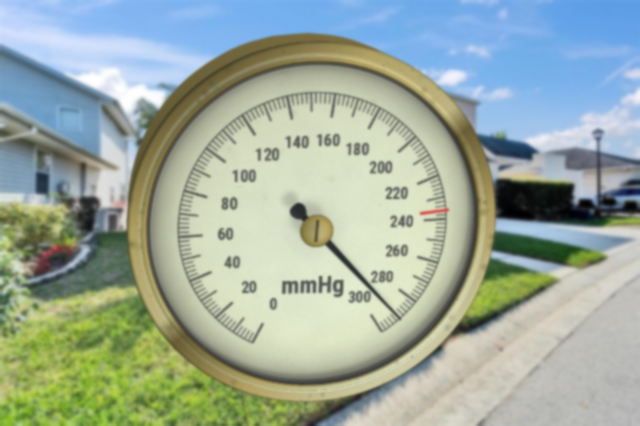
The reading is 290 mmHg
